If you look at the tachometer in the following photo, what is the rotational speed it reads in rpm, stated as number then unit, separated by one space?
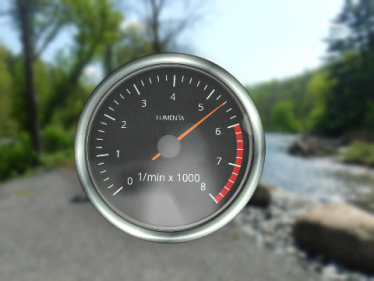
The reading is 5400 rpm
